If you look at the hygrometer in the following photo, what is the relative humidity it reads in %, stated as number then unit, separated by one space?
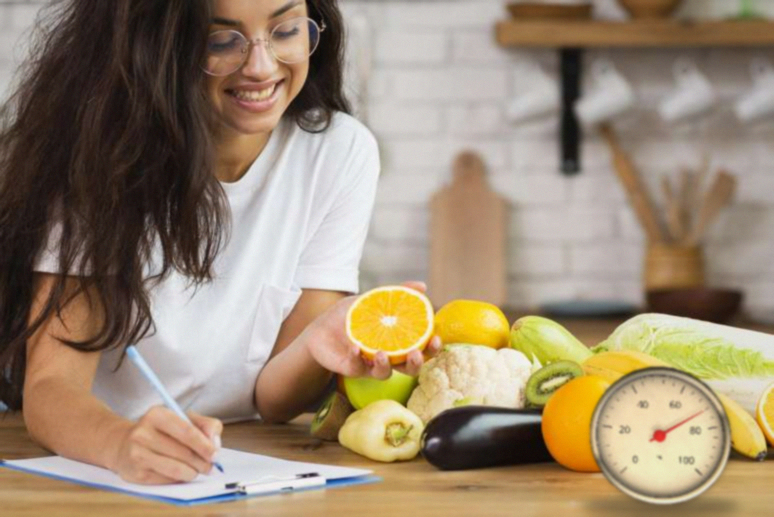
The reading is 72 %
